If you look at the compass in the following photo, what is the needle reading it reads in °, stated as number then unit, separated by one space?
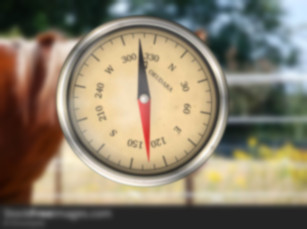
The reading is 135 °
